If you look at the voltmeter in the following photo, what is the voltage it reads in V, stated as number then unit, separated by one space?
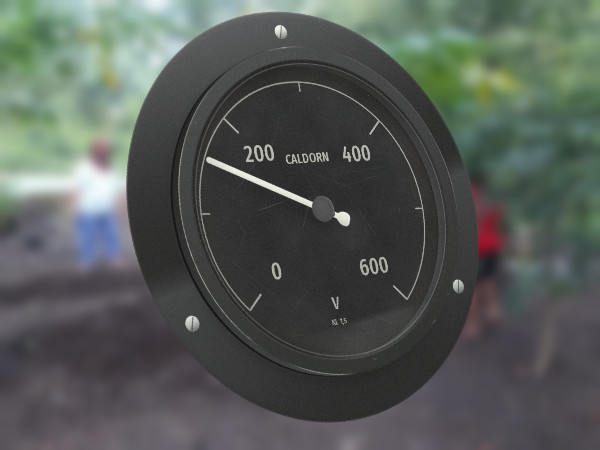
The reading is 150 V
